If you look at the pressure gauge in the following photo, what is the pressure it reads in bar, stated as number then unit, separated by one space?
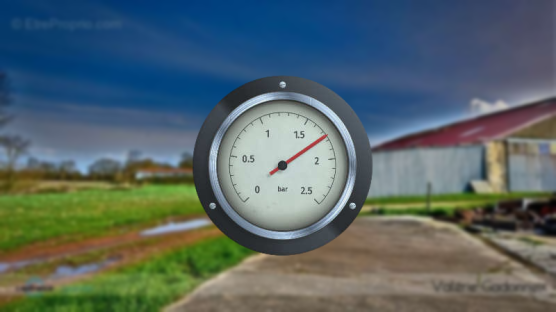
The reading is 1.75 bar
